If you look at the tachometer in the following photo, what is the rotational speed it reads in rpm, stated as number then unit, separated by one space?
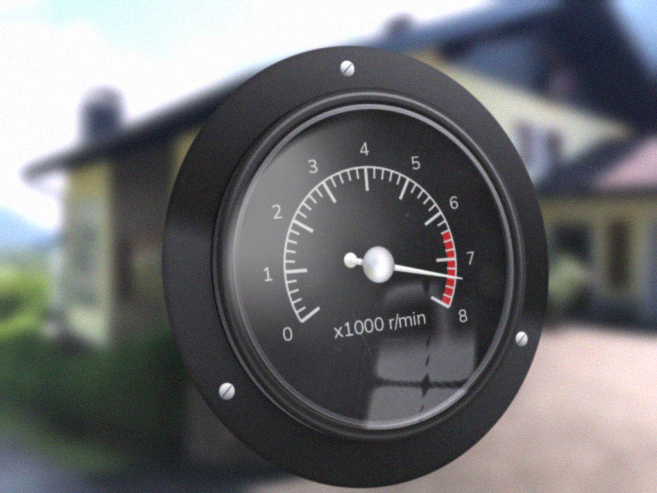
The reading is 7400 rpm
